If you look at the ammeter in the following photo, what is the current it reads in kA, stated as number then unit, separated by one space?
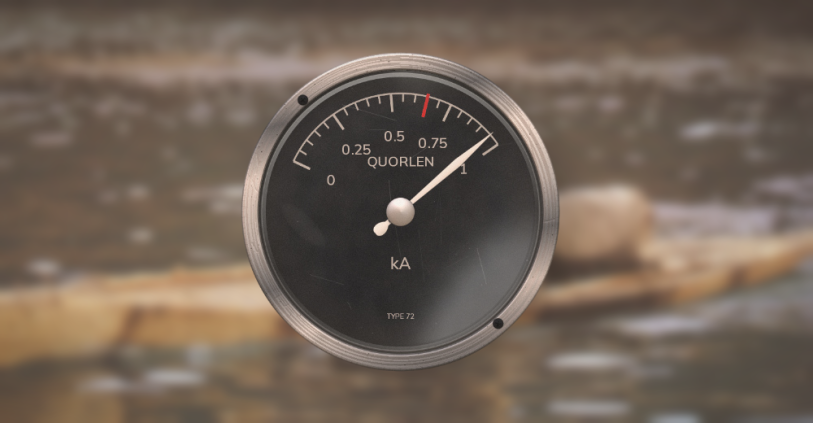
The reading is 0.95 kA
